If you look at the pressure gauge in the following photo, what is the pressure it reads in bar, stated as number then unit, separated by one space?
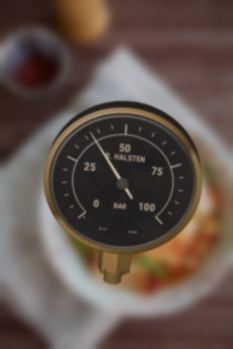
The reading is 37.5 bar
